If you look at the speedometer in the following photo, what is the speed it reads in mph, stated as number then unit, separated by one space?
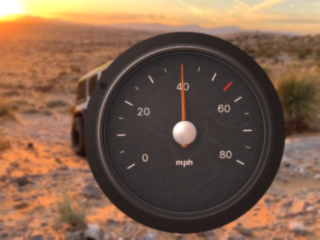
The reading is 40 mph
